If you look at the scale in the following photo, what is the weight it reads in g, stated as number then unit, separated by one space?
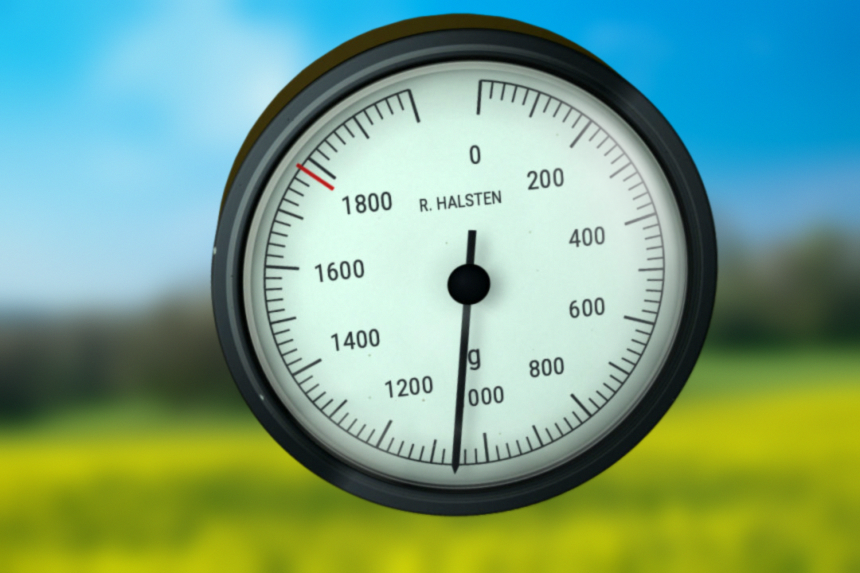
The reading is 1060 g
